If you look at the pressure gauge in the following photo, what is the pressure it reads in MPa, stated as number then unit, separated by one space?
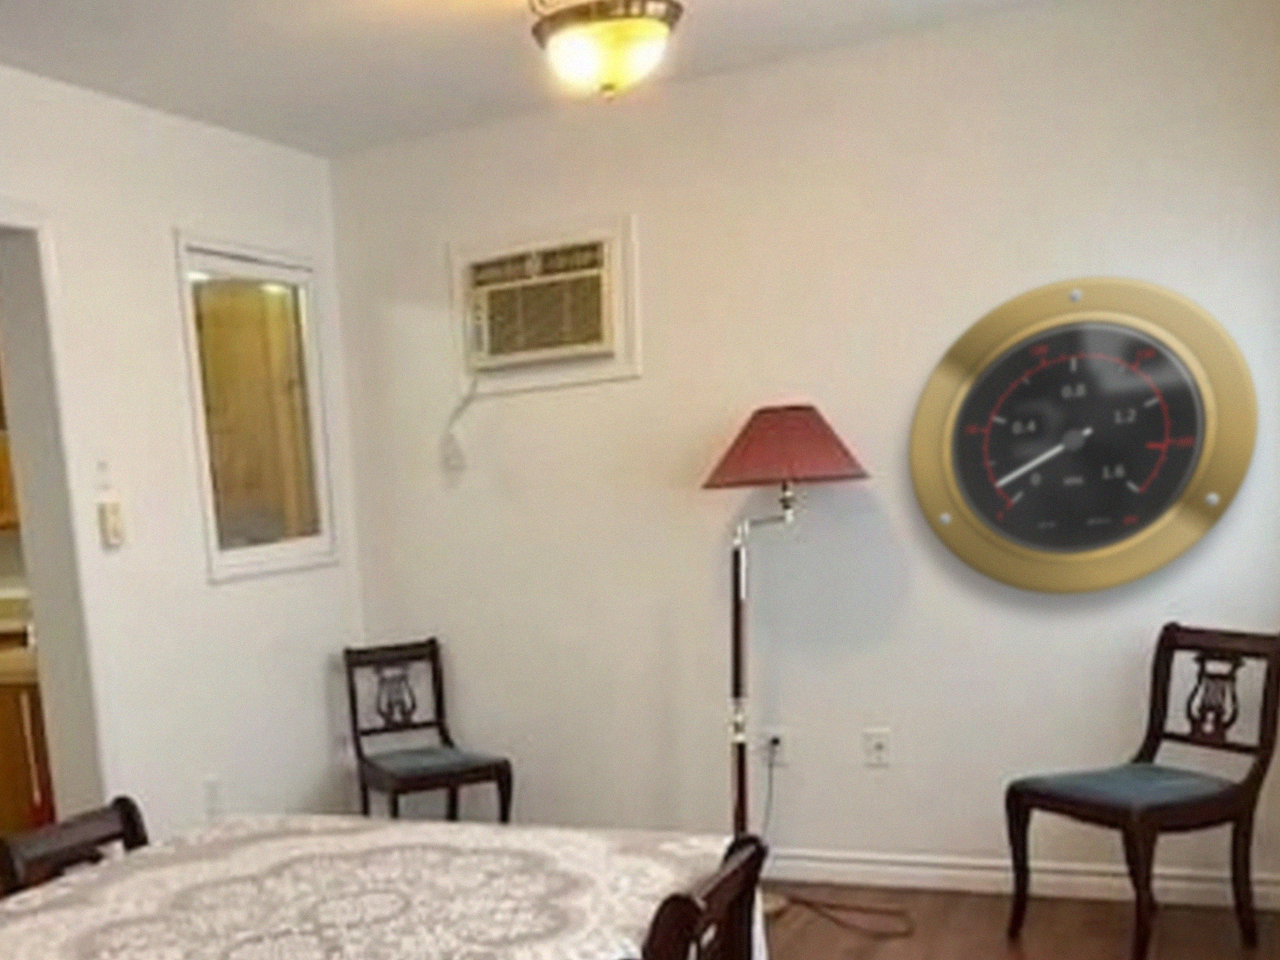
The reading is 0.1 MPa
